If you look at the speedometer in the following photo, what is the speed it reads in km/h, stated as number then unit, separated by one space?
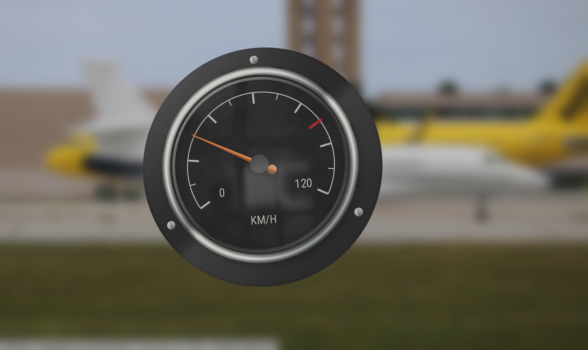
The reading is 30 km/h
